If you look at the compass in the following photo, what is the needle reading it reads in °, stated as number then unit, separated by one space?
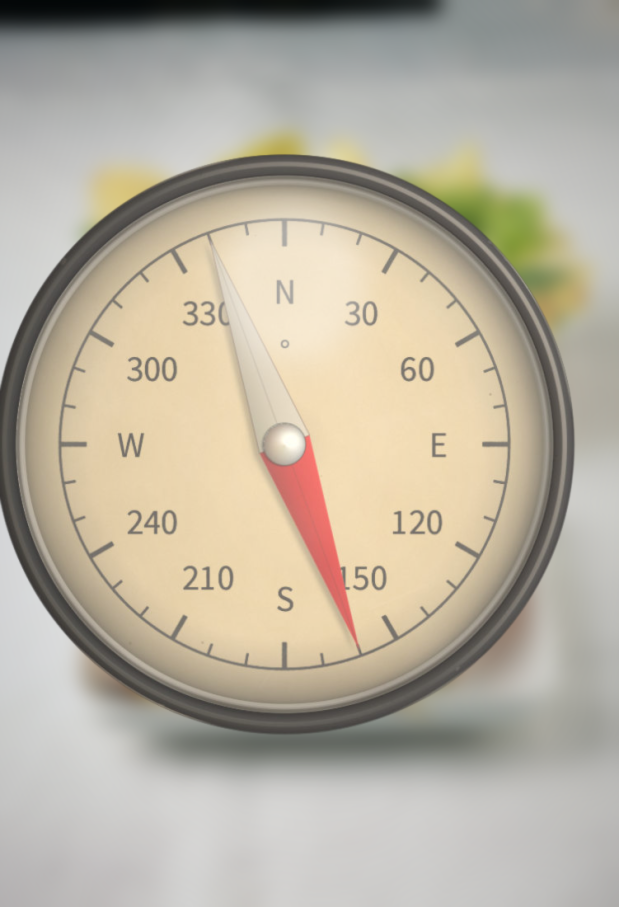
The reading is 160 °
